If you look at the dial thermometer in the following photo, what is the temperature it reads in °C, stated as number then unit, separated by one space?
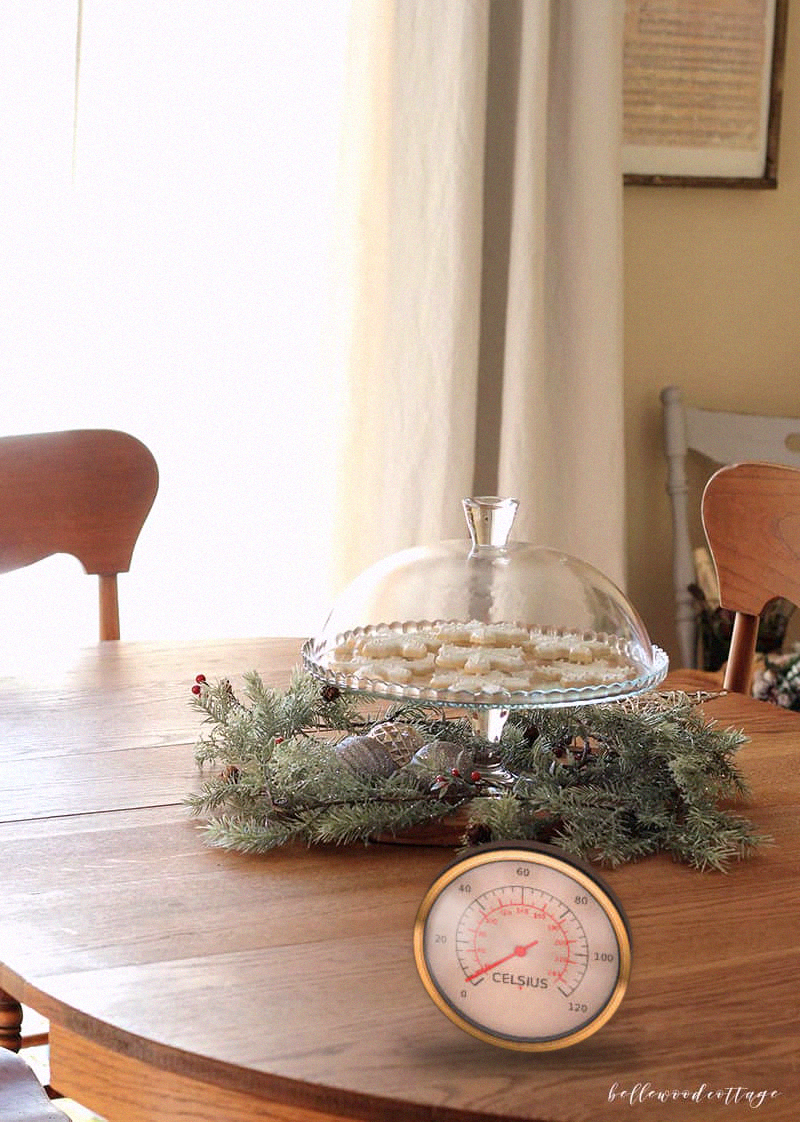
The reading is 4 °C
